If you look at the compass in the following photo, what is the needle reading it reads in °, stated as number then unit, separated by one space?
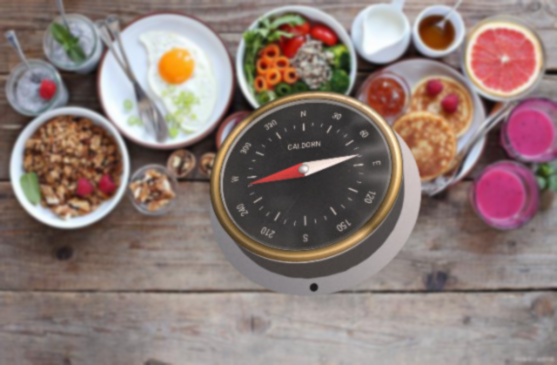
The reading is 260 °
